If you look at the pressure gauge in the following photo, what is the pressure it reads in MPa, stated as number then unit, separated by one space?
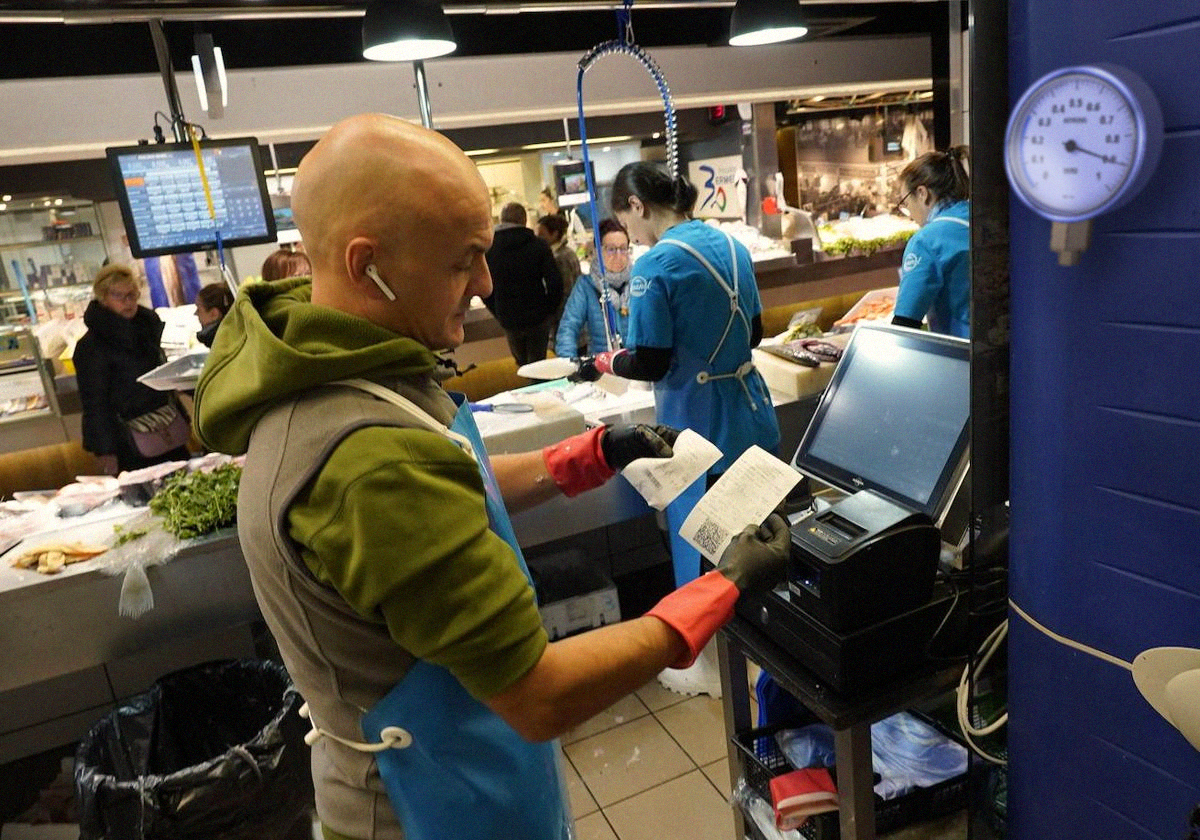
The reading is 0.9 MPa
